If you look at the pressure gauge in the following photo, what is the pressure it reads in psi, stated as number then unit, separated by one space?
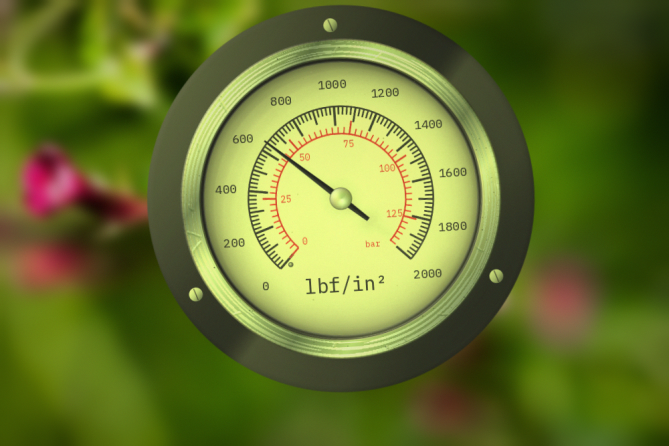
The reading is 640 psi
